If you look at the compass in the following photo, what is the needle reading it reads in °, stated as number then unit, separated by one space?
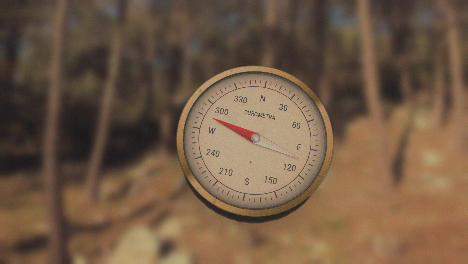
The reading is 285 °
